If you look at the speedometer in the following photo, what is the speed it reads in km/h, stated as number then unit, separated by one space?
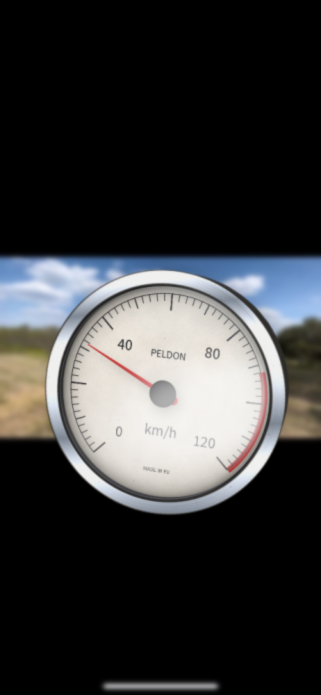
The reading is 32 km/h
